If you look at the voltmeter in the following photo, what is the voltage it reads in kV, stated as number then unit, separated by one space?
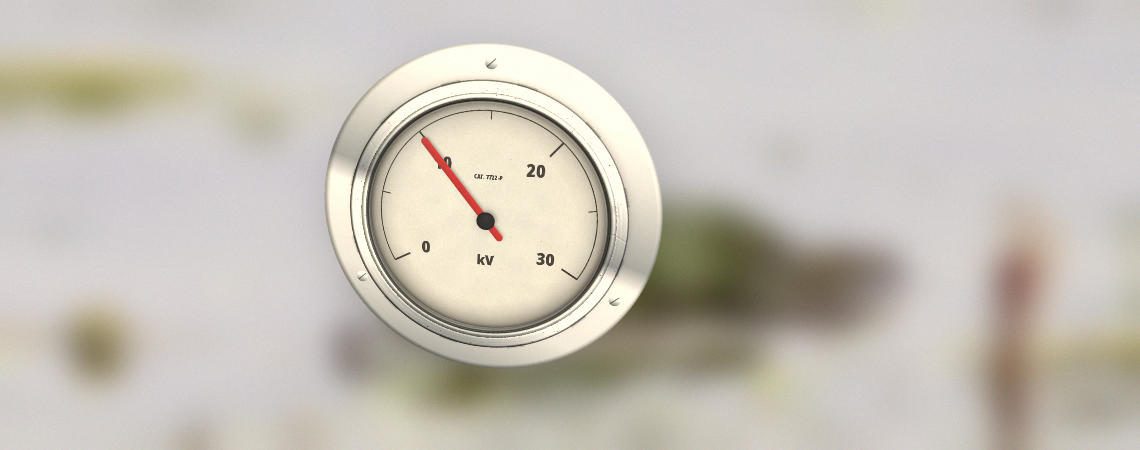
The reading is 10 kV
